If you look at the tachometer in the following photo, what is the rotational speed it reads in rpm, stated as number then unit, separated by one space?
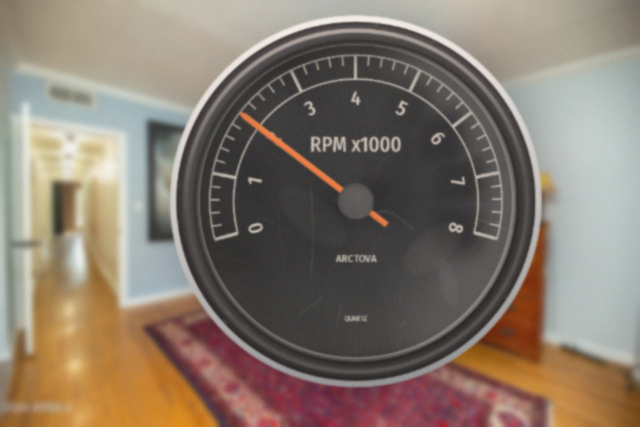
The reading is 2000 rpm
